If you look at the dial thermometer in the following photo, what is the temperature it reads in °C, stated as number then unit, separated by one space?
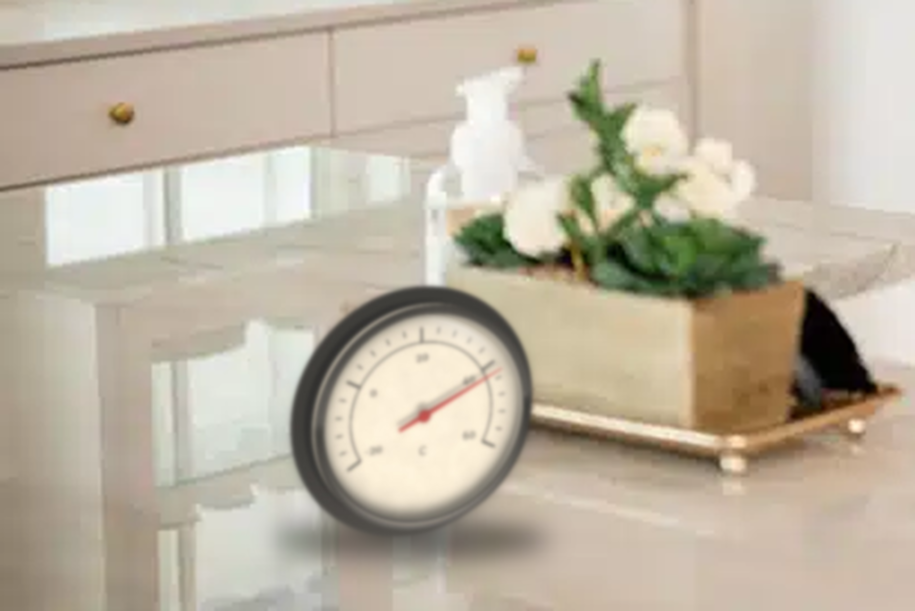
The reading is 42 °C
